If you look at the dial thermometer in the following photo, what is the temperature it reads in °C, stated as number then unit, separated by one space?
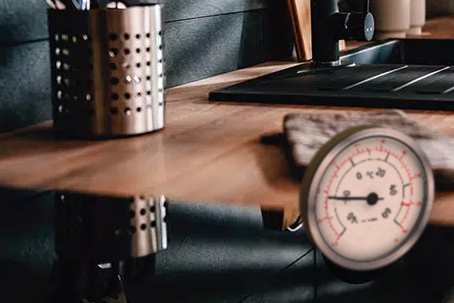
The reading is -20 °C
